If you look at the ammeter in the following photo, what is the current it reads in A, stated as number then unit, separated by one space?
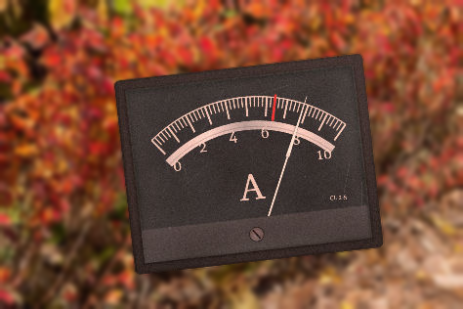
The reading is 7.8 A
